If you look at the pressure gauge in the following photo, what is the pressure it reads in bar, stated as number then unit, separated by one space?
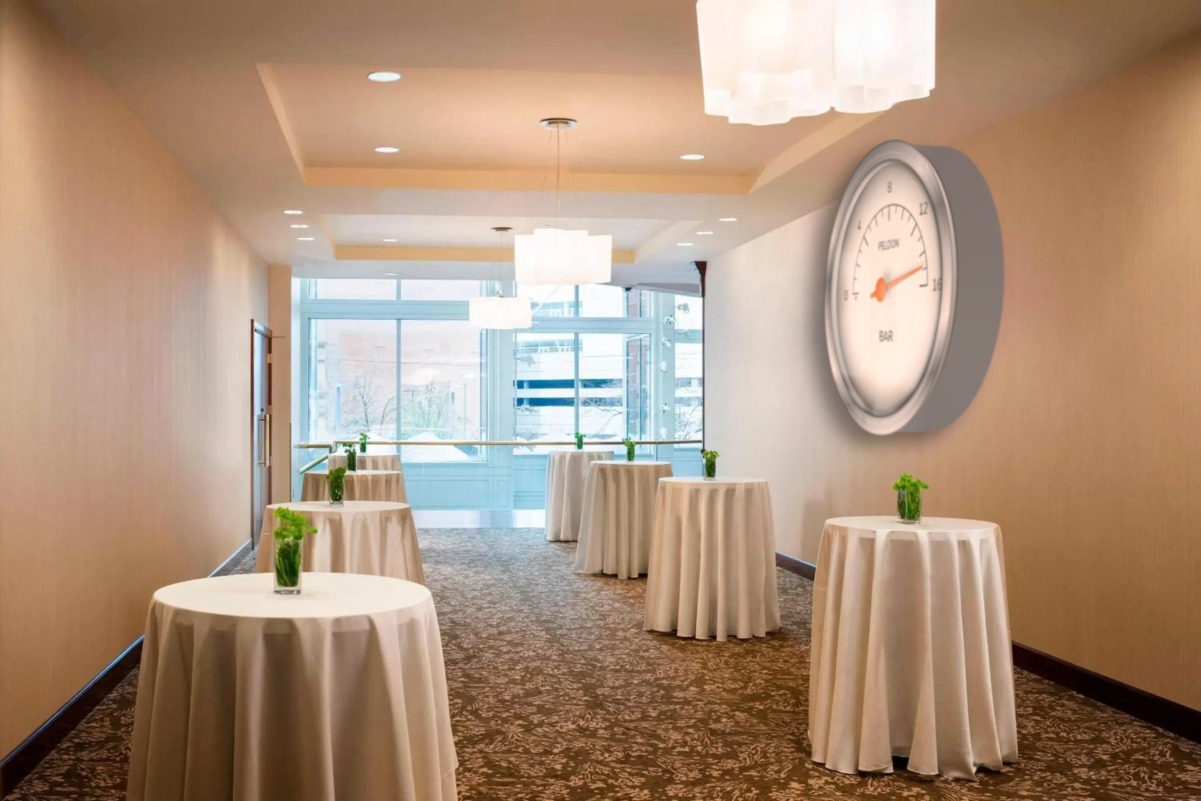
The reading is 15 bar
